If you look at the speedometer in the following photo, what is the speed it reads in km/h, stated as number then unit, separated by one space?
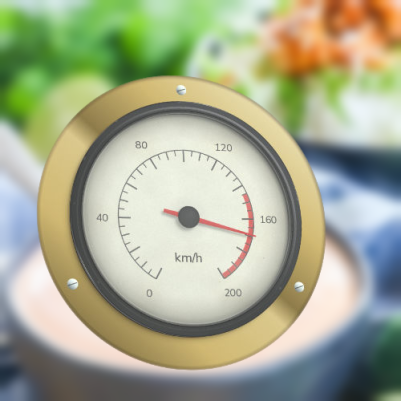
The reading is 170 km/h
